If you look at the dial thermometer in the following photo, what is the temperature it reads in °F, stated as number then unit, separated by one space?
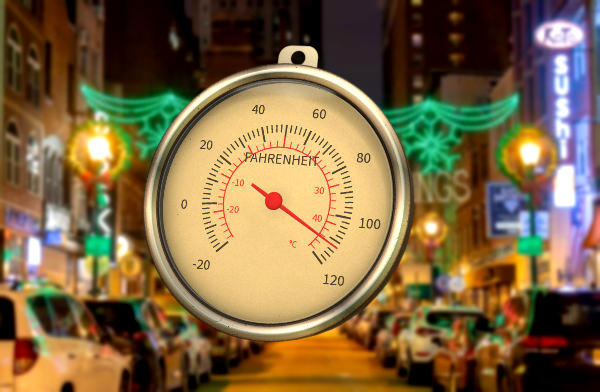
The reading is 112 °F
